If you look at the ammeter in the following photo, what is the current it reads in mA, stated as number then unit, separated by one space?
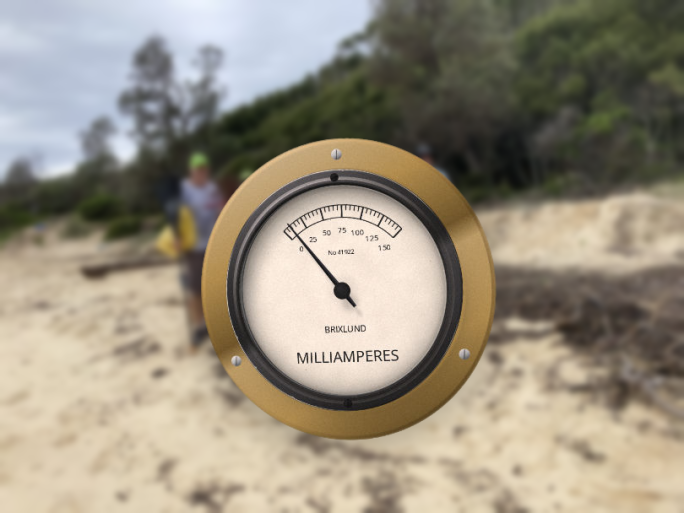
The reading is 10 mA
